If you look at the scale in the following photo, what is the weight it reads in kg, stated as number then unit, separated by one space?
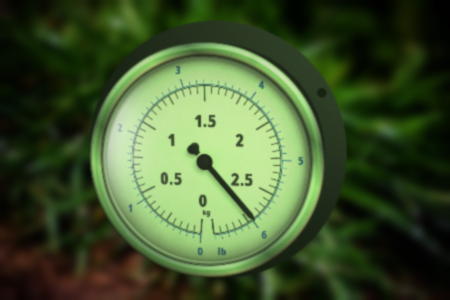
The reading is 2.7 kg
